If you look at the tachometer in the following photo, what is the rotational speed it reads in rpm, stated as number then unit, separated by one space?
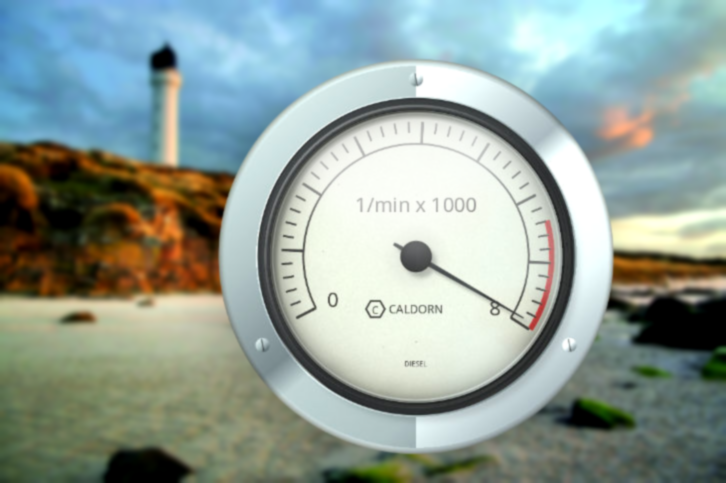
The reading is 7900 rpm
